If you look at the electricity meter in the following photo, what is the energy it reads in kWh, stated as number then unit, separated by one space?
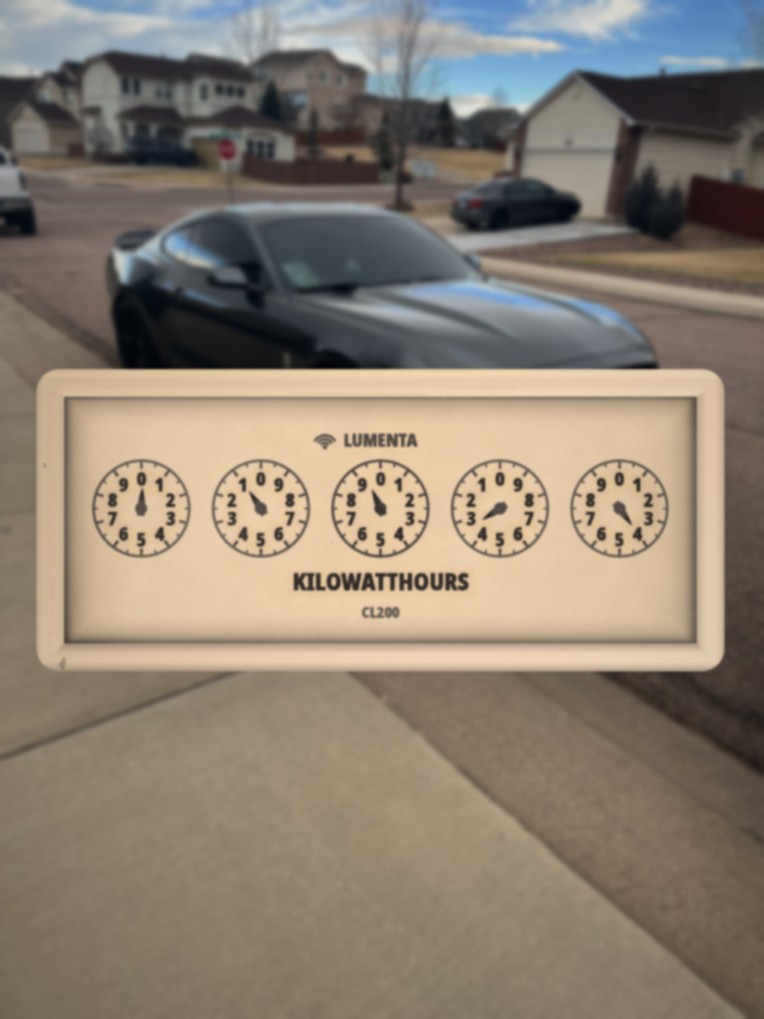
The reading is 934 kWh
